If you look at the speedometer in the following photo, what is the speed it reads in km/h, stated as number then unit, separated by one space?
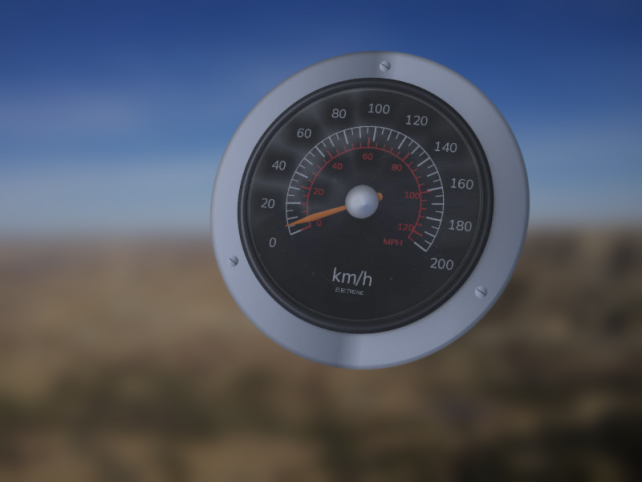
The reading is 5 km/h
